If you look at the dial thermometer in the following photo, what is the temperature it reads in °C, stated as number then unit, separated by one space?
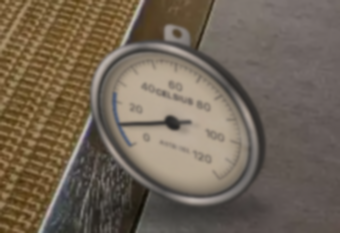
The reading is 10 °C
